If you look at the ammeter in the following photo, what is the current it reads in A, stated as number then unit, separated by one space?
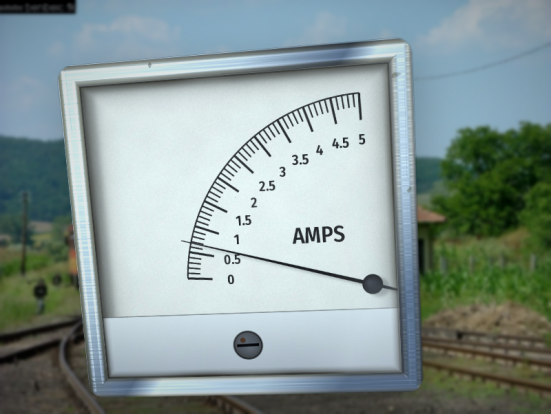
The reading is 0.7 A
